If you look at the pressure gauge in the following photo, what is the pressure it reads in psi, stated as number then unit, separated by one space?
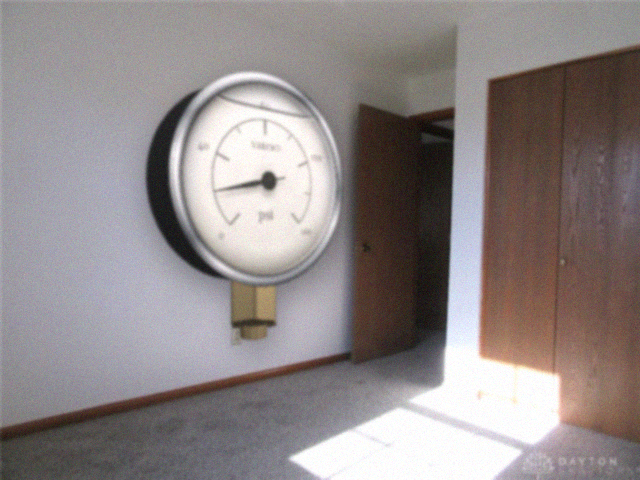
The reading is 20 psi
